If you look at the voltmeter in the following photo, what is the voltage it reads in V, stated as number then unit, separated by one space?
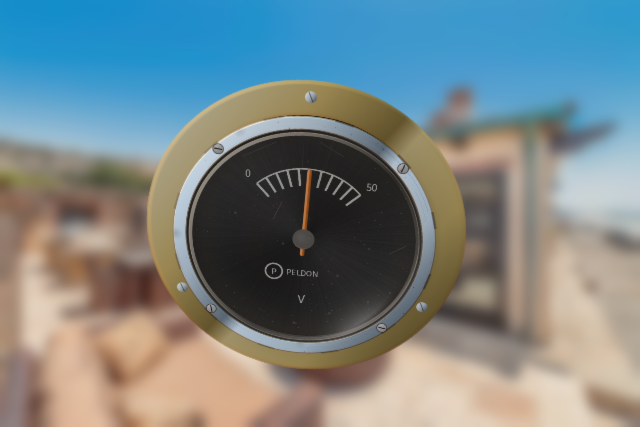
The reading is 25 V
